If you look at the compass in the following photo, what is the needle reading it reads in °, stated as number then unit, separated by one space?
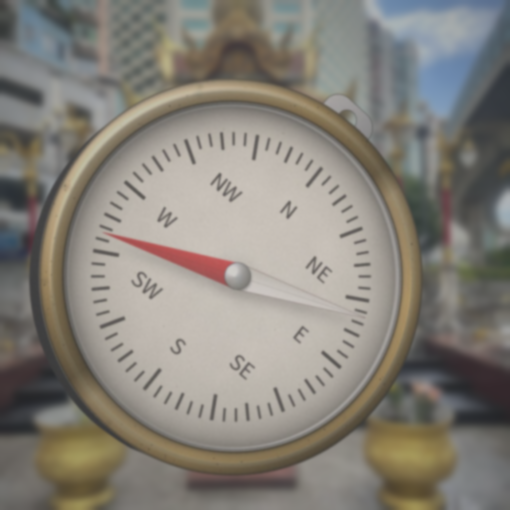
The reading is 247.5 °
